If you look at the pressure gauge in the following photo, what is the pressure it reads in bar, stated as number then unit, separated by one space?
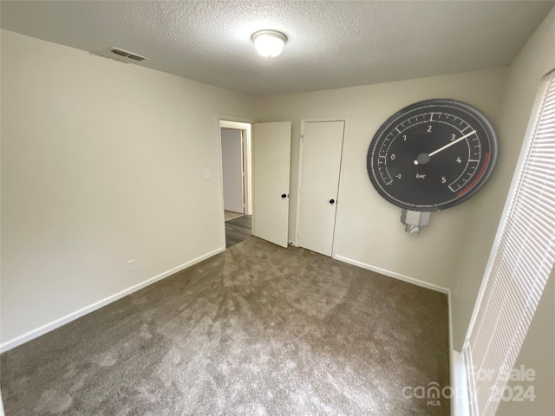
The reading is 3.2 bar
